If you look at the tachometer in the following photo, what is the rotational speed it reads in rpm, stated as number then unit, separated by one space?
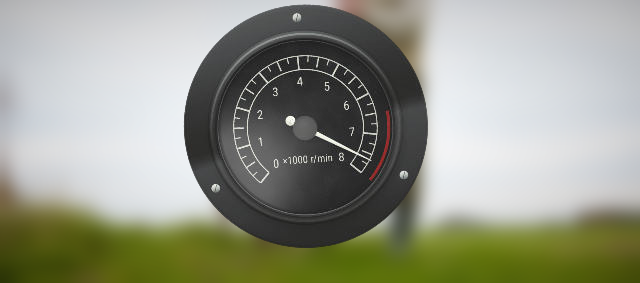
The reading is 7625 rpm
